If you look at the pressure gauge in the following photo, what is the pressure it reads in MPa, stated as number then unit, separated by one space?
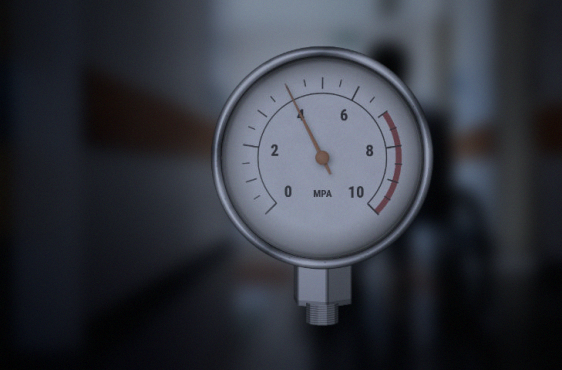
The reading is 4 MPa
